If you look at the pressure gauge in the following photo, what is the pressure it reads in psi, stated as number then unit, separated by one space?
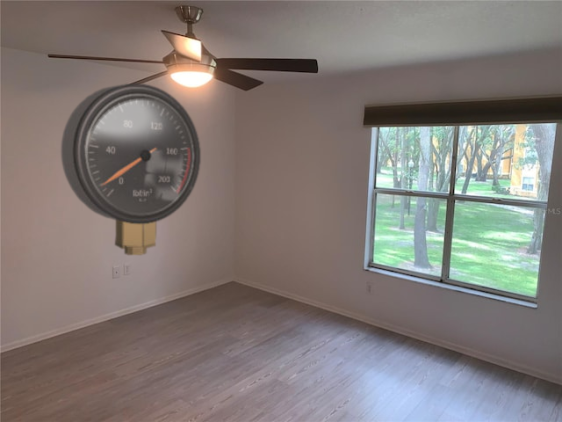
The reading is 10 psi
